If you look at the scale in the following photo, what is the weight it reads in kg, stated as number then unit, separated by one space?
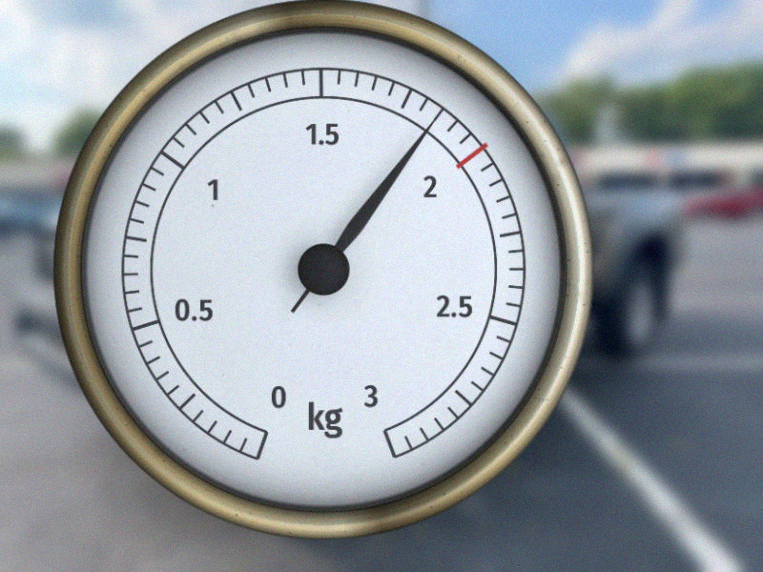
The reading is 1.85 kg
